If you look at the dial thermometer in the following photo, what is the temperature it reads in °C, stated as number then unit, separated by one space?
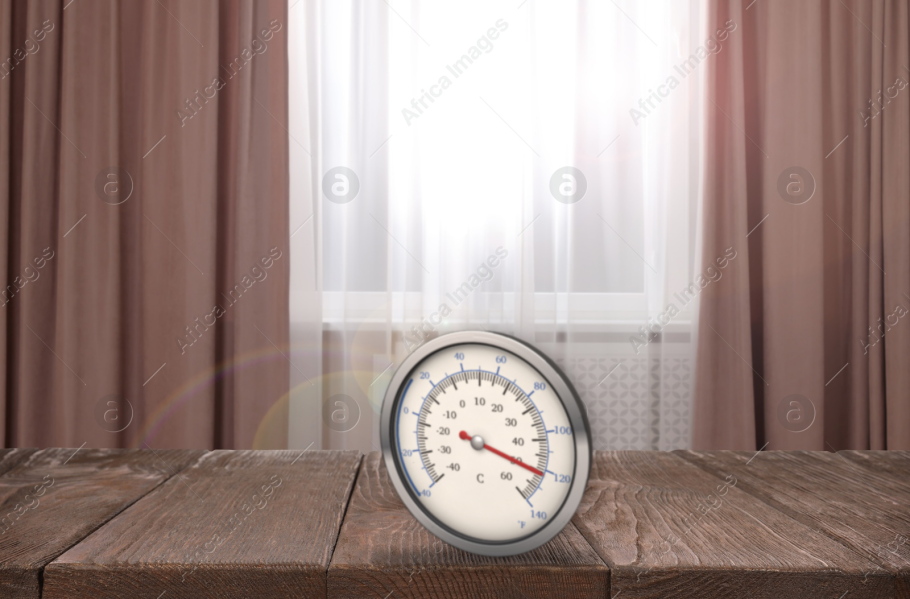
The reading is 50 °C
